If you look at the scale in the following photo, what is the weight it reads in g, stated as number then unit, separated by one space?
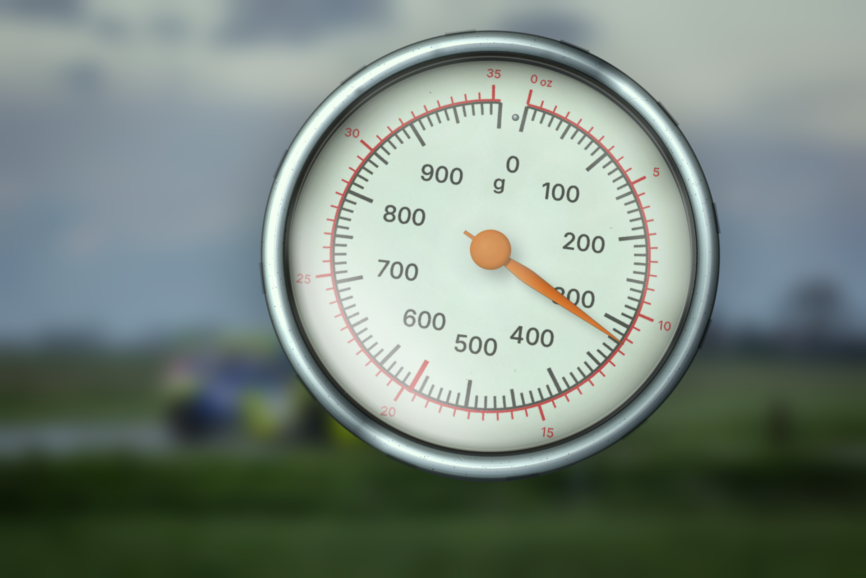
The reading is 320 g
